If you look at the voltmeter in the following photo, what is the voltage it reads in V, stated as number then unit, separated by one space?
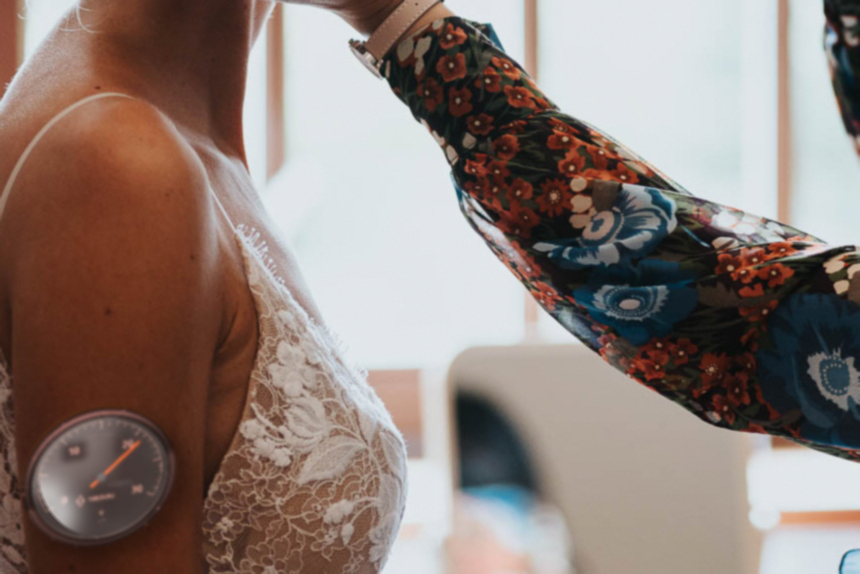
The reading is 21 V
